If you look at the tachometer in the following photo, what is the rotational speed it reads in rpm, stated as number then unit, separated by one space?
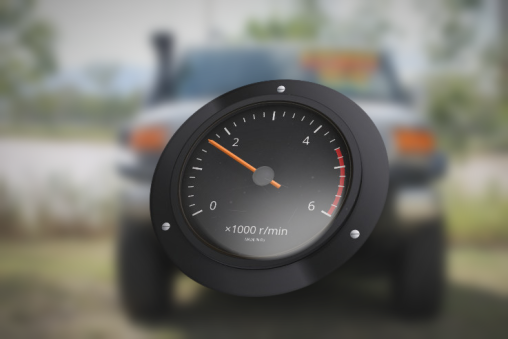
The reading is 1600 rpm
